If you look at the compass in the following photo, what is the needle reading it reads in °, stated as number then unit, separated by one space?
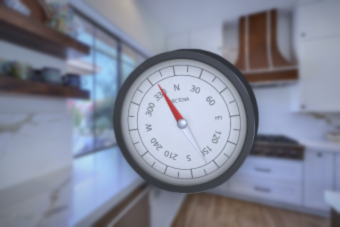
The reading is 337.5 °
